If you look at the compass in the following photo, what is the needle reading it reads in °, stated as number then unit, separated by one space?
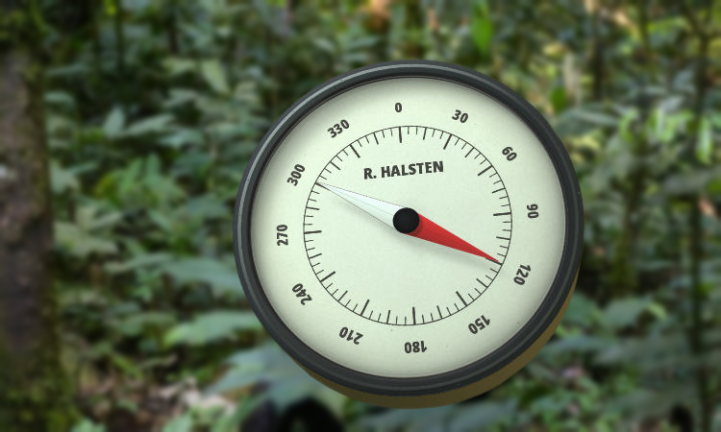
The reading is 120 °
